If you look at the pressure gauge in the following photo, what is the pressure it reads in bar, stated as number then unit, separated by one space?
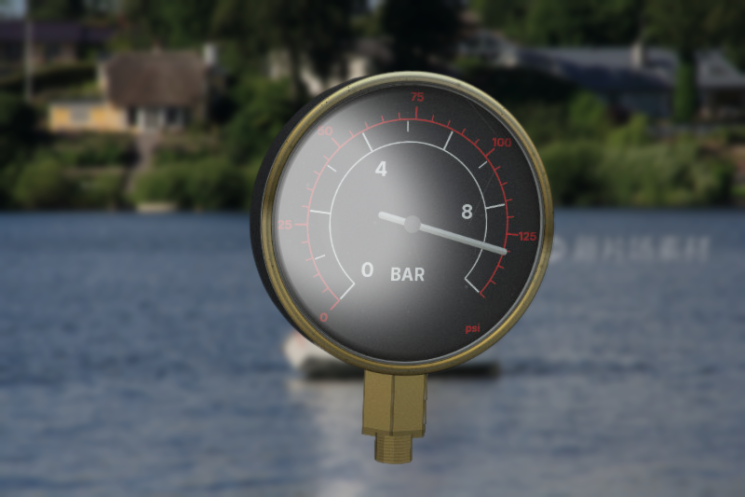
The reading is 9 bar
